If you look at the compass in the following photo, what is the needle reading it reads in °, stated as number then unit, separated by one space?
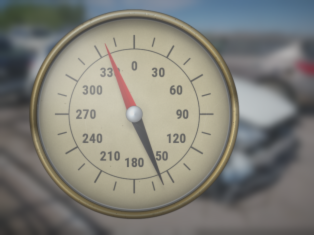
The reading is 337.5 °
